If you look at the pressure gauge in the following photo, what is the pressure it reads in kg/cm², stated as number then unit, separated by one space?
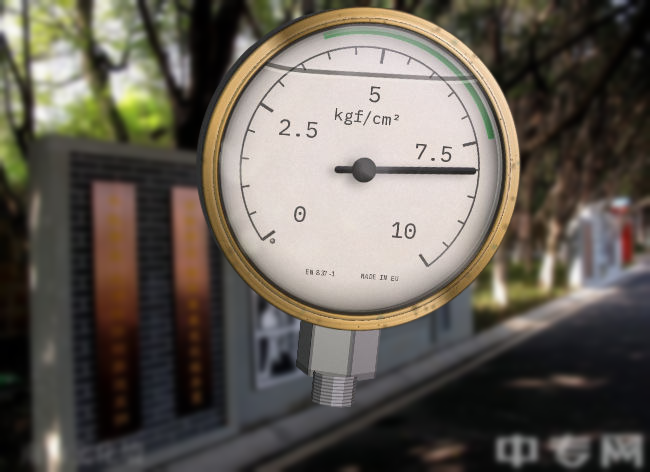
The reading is 8 kg/cm²
